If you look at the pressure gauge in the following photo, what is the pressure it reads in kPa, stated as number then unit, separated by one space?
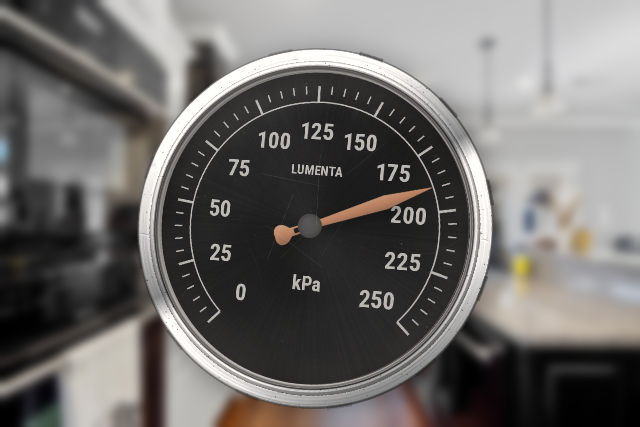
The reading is 190 kPa
